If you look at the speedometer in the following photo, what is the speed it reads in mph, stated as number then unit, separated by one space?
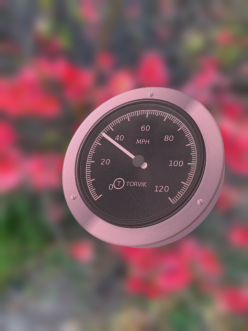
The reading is 35 mph
